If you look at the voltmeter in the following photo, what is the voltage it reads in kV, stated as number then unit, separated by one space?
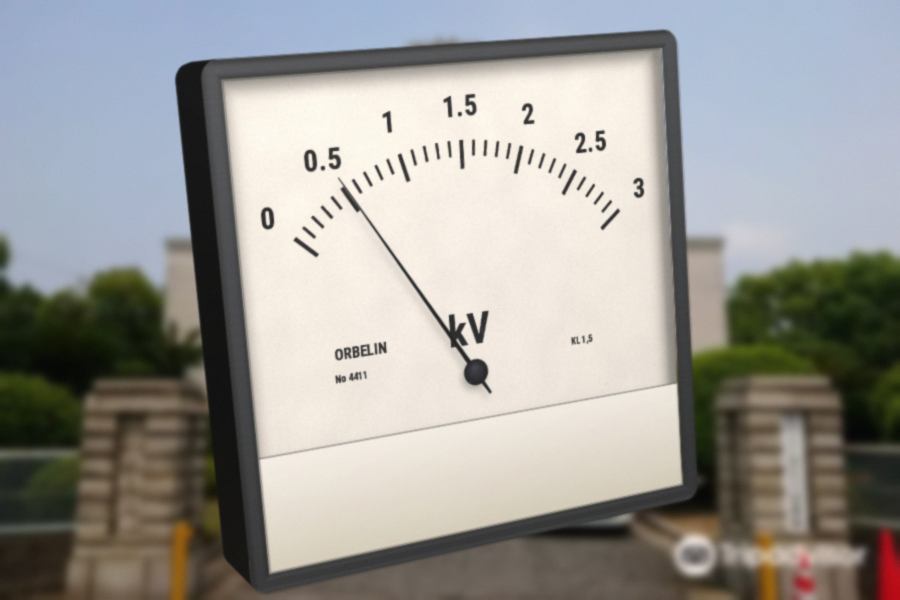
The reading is 0.5 kV
